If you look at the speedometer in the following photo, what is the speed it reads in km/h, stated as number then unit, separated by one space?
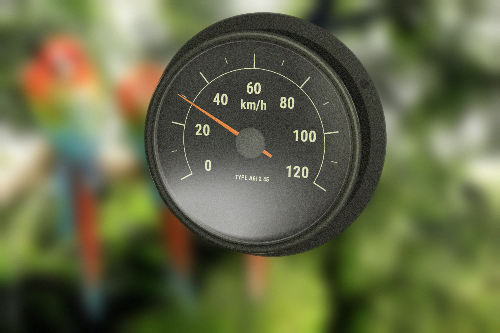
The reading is 30 km/h
